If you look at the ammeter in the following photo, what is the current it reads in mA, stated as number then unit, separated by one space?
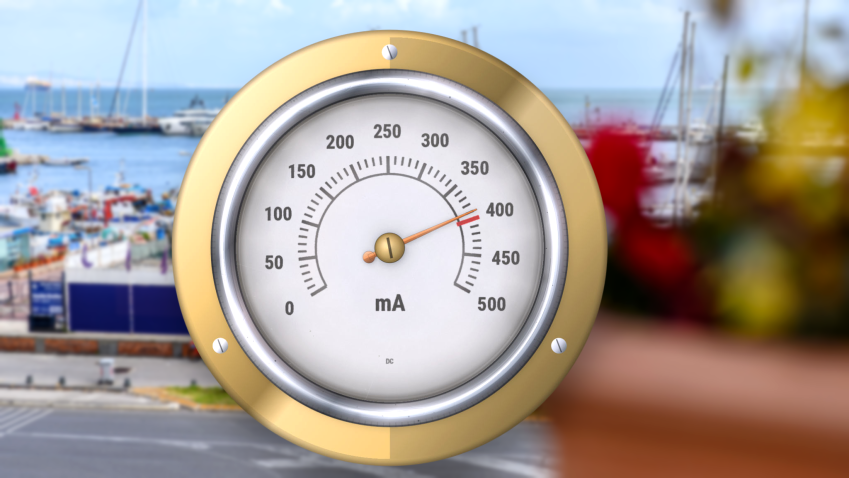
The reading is 390 mA
